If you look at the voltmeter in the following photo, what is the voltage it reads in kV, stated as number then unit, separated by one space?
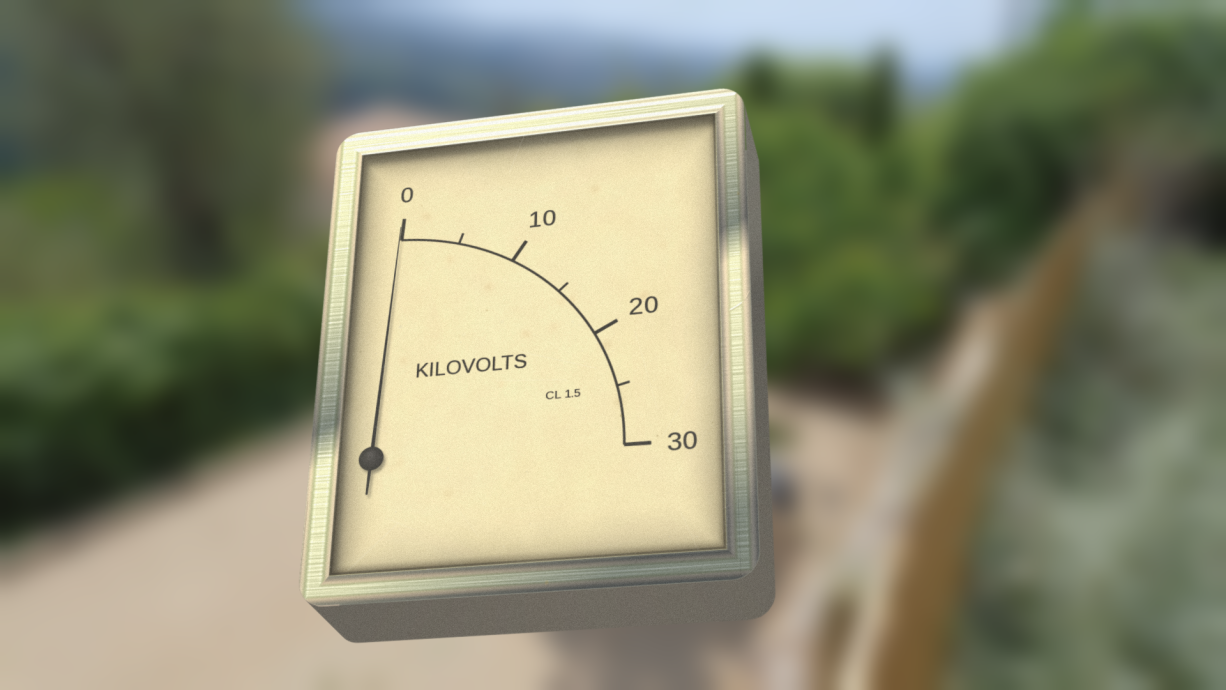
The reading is 0 kV
